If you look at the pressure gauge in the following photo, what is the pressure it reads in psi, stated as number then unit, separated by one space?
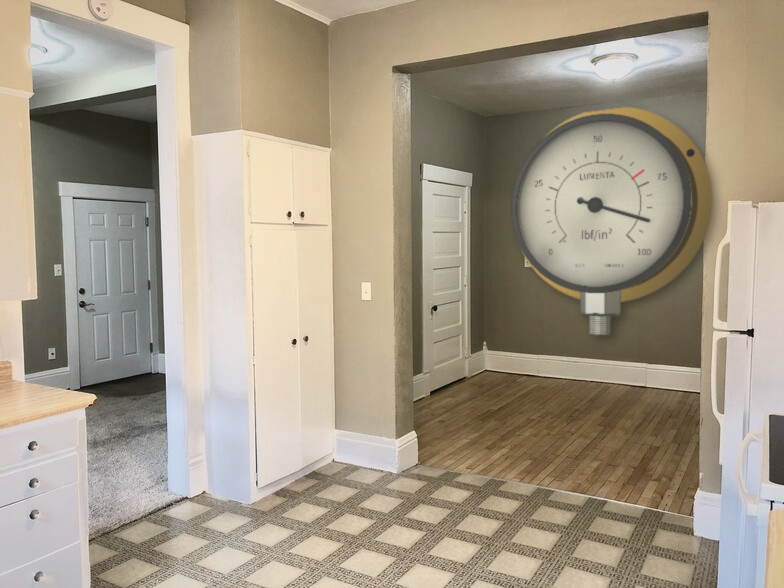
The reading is 90 psi
